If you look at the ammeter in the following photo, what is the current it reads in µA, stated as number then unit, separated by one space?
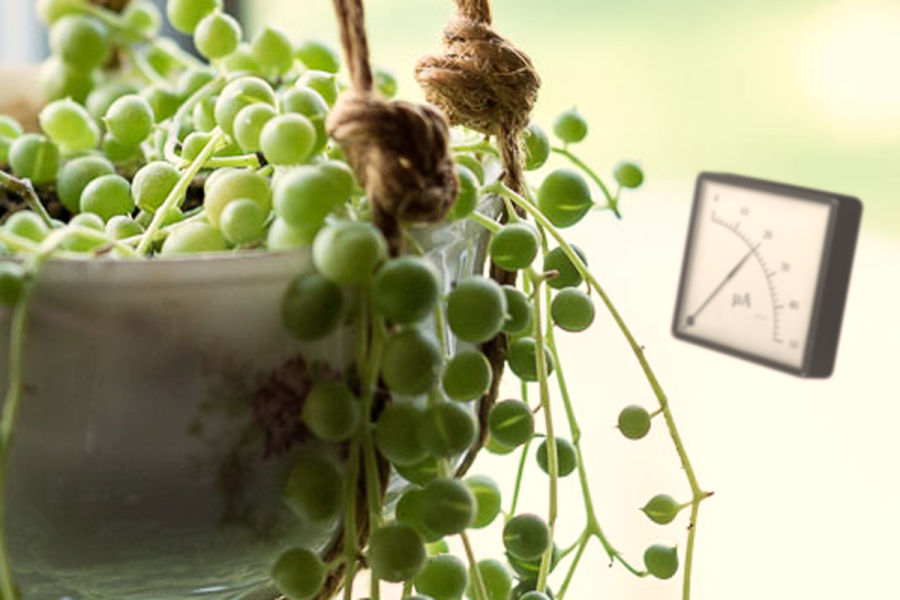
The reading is 20 µA
